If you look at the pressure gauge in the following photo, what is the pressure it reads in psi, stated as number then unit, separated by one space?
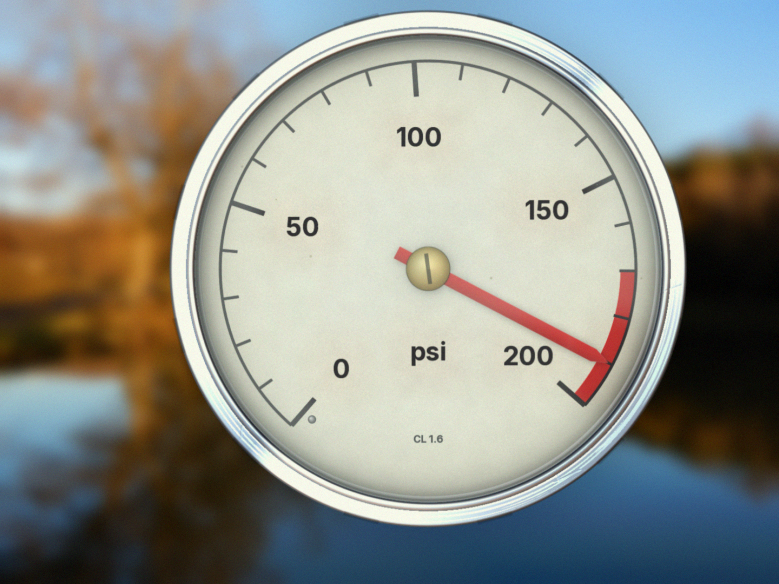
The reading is 190 psi
